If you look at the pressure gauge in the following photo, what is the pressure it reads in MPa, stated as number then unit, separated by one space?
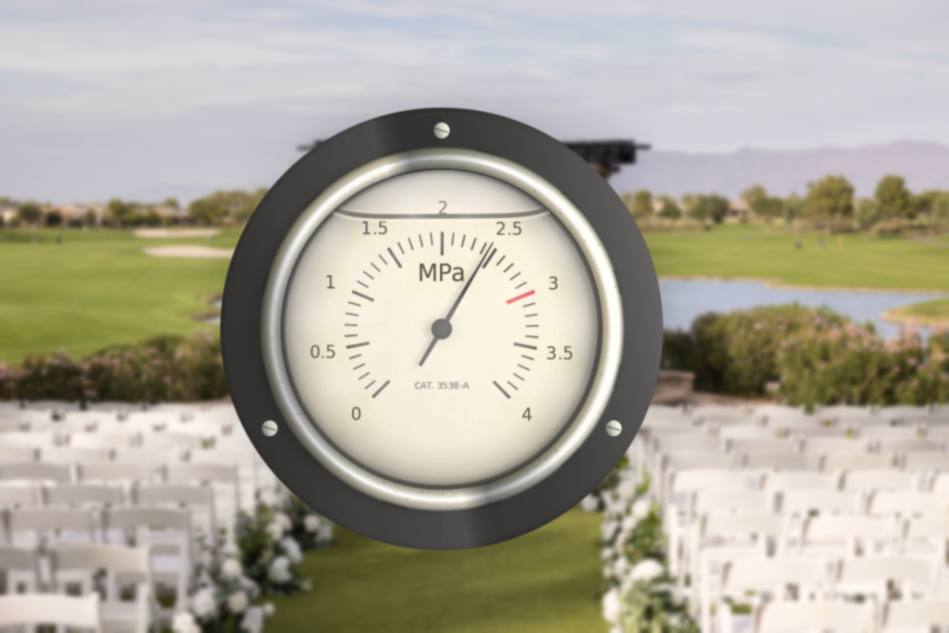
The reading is 2.45 MPa
